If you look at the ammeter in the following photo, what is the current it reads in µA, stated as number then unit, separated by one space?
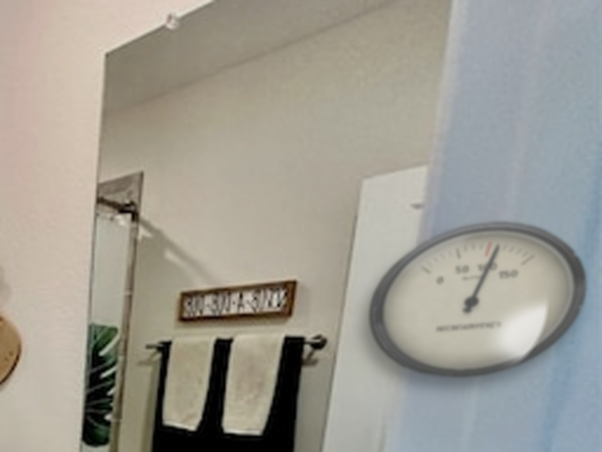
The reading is 100 µA
